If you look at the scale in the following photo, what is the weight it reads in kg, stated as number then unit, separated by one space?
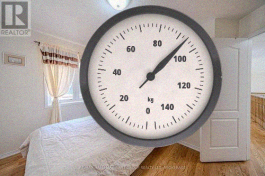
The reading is 94 kg
